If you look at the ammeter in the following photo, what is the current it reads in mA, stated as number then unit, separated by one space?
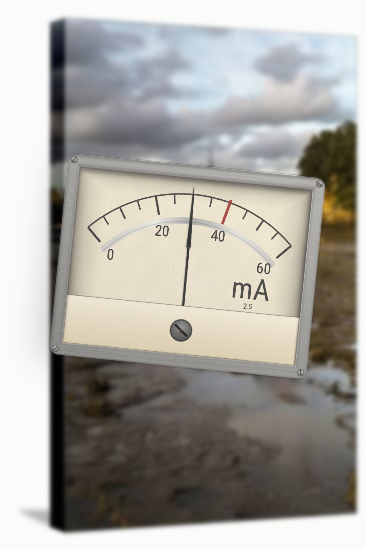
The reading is 30 mA
